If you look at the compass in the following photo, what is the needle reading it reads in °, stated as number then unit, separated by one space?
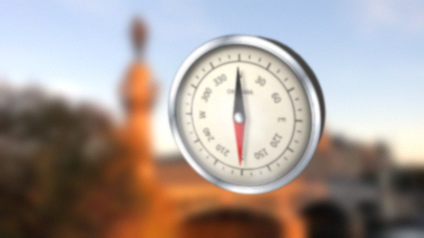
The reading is 180 °
